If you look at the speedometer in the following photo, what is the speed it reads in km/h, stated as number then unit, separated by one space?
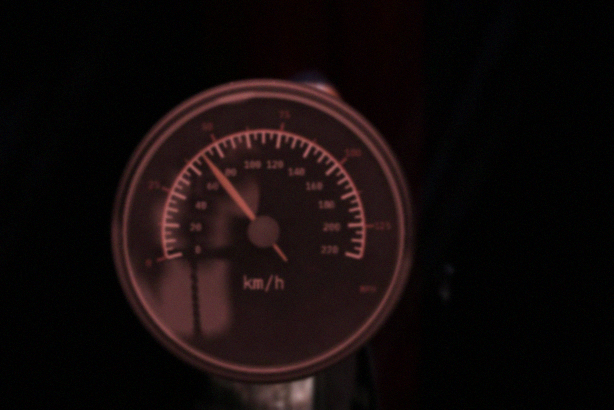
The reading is 70 km/h
